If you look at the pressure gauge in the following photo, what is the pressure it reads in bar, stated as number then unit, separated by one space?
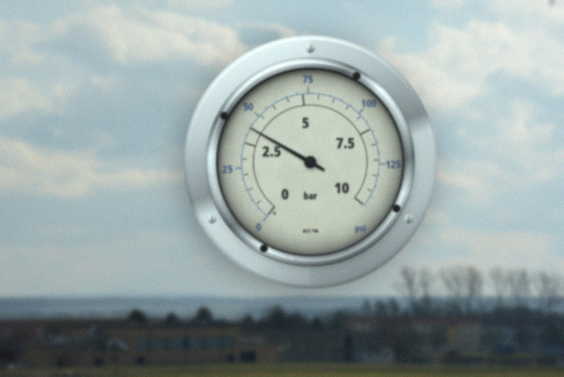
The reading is 3 bar
